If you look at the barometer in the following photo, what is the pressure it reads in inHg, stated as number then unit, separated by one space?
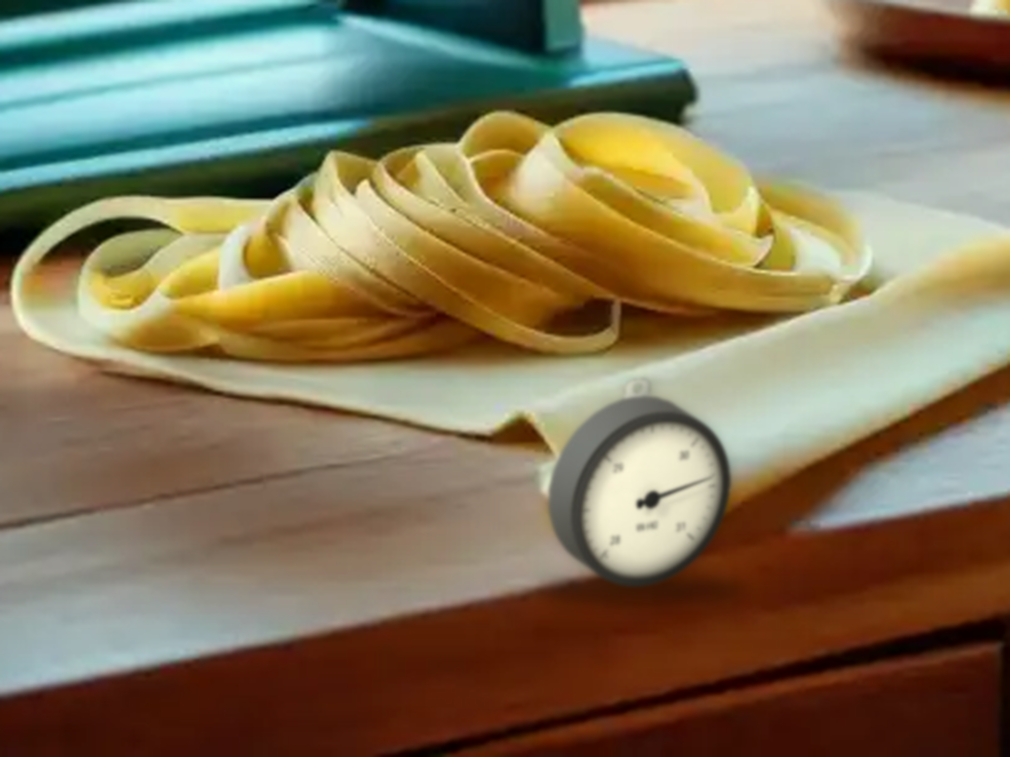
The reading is 30.4 inHg
